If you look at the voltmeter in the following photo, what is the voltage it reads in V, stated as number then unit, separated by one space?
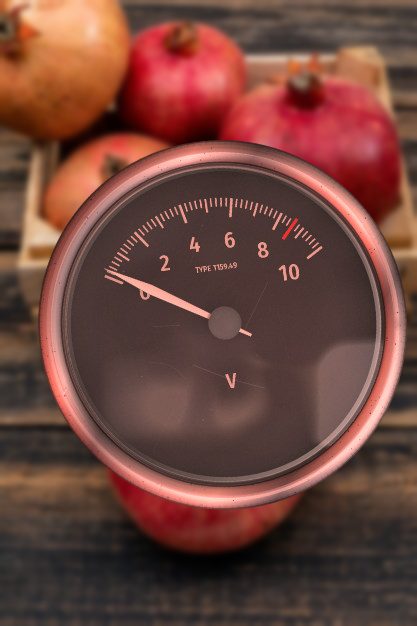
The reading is 0.2 V
